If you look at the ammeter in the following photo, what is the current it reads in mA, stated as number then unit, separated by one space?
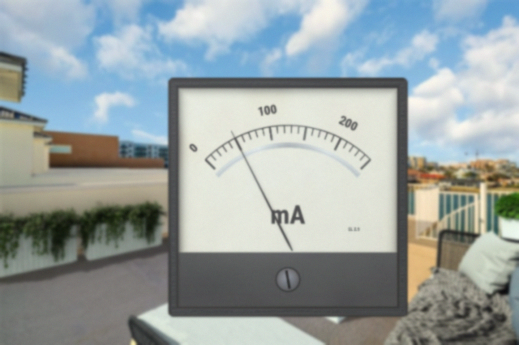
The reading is 50 mA
